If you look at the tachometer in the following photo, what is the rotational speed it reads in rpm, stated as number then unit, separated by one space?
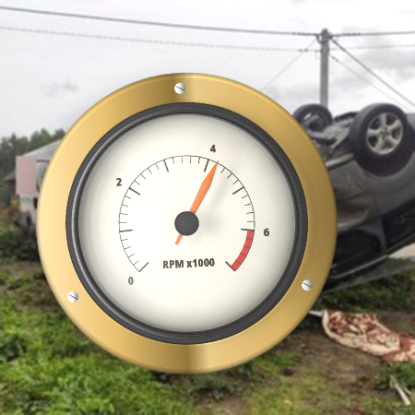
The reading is 4200 rpm
